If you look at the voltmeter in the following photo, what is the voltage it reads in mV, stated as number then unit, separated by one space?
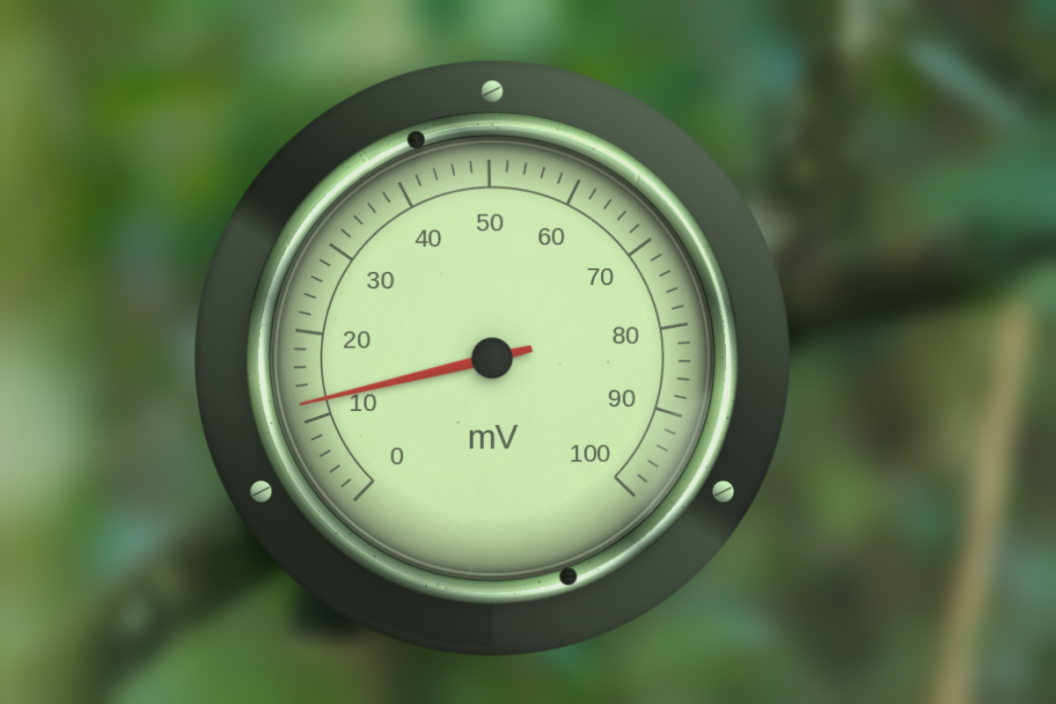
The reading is 12 mV
